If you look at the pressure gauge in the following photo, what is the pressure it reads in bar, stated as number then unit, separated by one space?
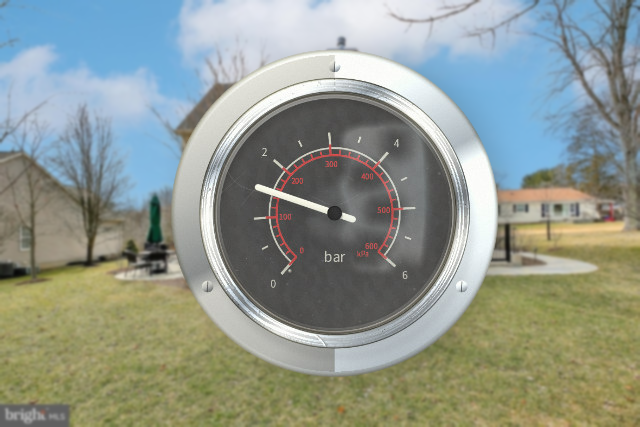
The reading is 1.5 bar
